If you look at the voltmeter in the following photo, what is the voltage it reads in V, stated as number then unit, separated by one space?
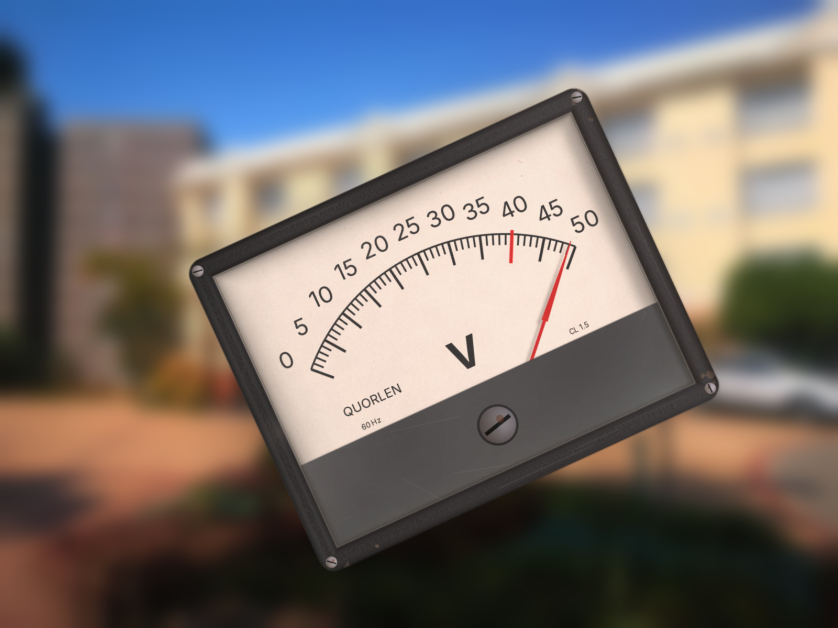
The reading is 49 V
